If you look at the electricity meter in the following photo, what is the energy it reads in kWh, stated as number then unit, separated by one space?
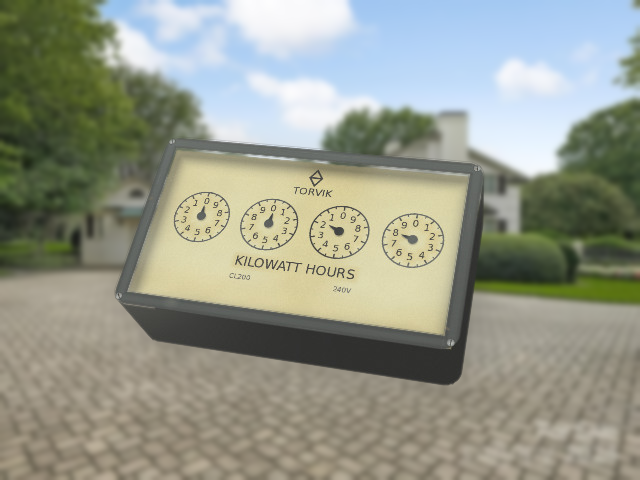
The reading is 18 kWh
